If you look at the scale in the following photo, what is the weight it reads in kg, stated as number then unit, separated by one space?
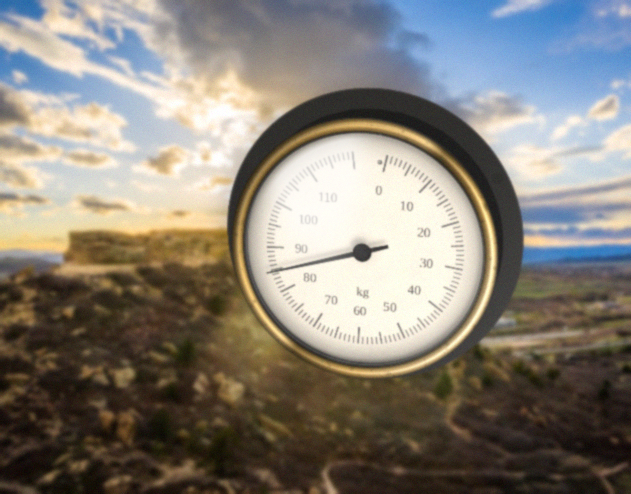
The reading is 85 kg
